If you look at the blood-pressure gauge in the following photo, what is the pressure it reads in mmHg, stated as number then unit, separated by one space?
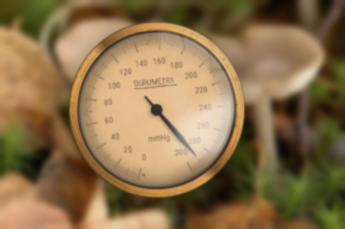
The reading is 290 mmHg
